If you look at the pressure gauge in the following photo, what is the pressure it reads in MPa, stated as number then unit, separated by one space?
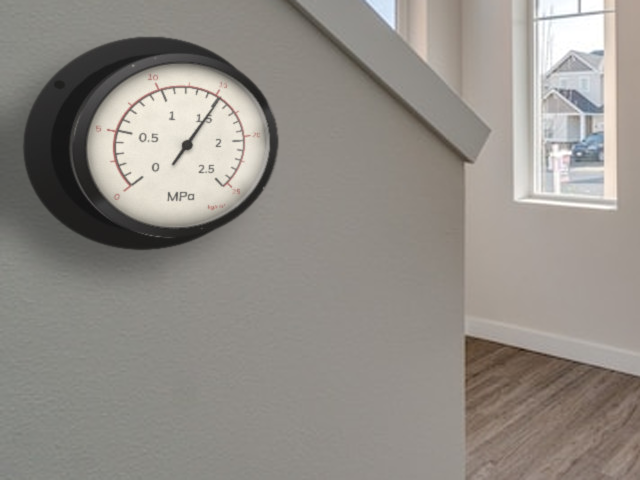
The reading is 1.5 MPa
